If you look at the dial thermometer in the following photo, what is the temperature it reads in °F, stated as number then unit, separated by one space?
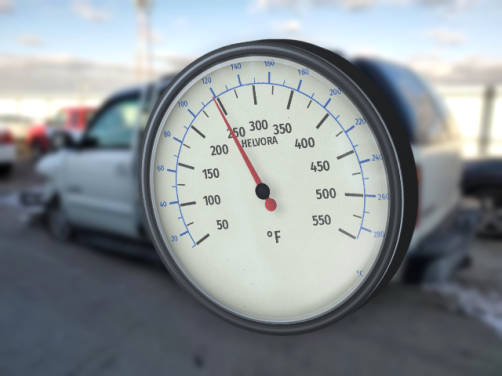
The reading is 250 °F
